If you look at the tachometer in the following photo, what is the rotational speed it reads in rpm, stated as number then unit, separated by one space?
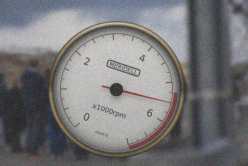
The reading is 5500 rpm
